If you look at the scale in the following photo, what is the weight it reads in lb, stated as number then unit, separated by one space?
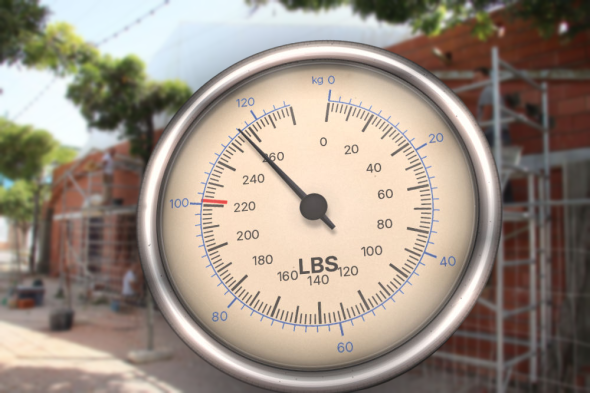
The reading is 256 lb
